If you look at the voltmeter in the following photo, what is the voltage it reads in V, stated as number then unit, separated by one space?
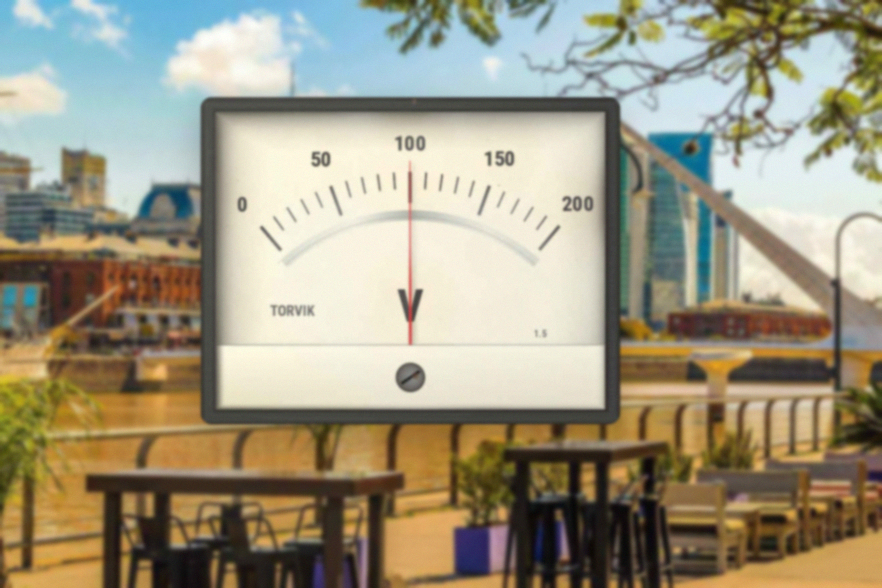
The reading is 100 V
